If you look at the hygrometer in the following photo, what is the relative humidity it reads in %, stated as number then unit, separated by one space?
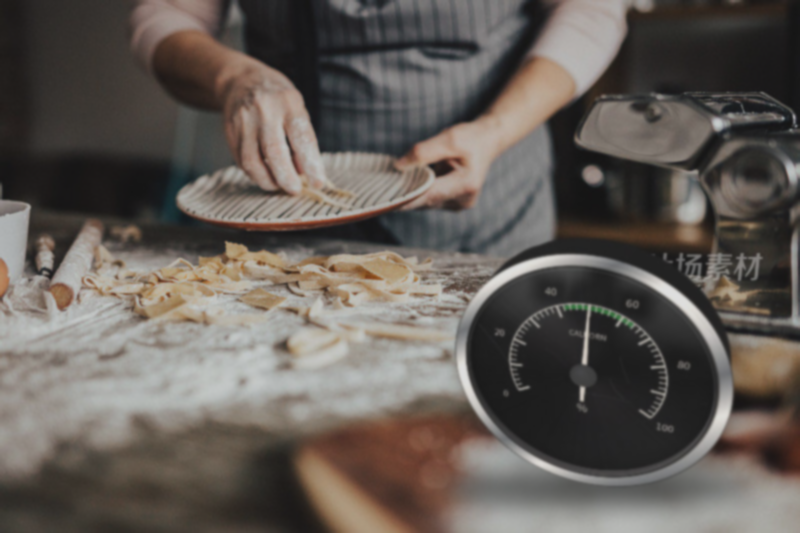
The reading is 50 %
